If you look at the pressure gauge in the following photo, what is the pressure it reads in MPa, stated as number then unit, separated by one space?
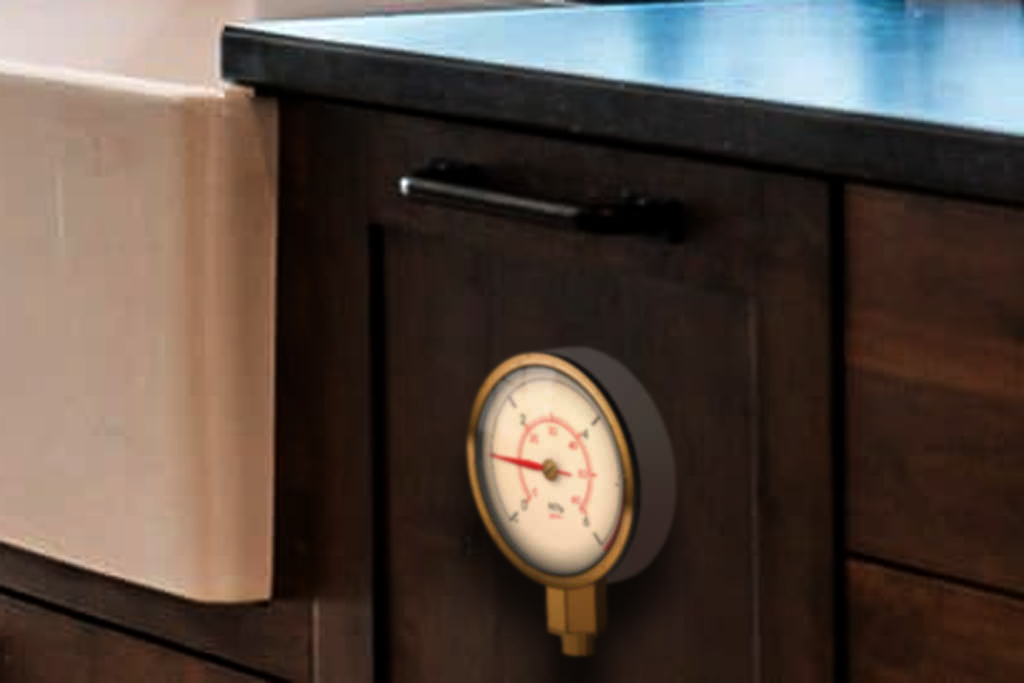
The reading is 1 MPa
